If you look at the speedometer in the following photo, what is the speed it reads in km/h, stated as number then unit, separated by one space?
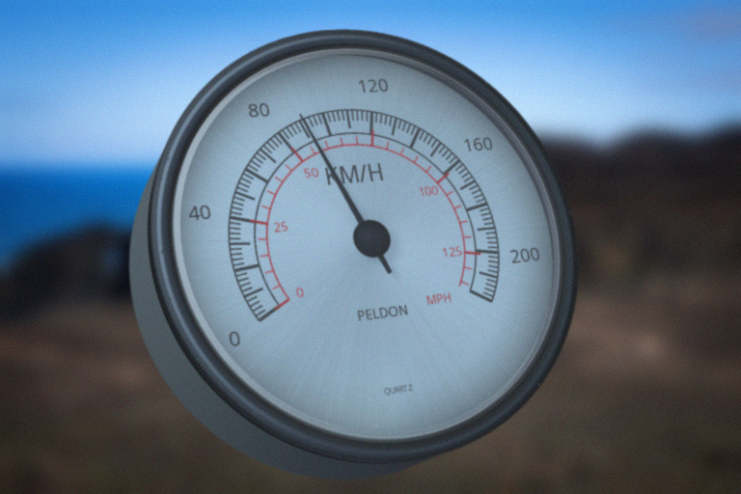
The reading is 90 km/h
